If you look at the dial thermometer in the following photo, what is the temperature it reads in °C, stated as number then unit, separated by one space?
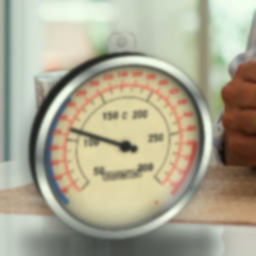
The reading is 110 °C
